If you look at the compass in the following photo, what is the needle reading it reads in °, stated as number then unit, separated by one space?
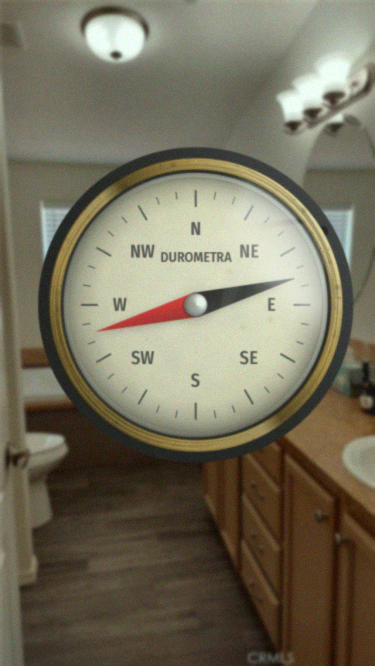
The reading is 255 °
